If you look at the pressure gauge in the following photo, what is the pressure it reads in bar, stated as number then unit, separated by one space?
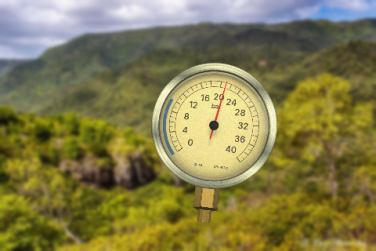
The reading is 21 bar
